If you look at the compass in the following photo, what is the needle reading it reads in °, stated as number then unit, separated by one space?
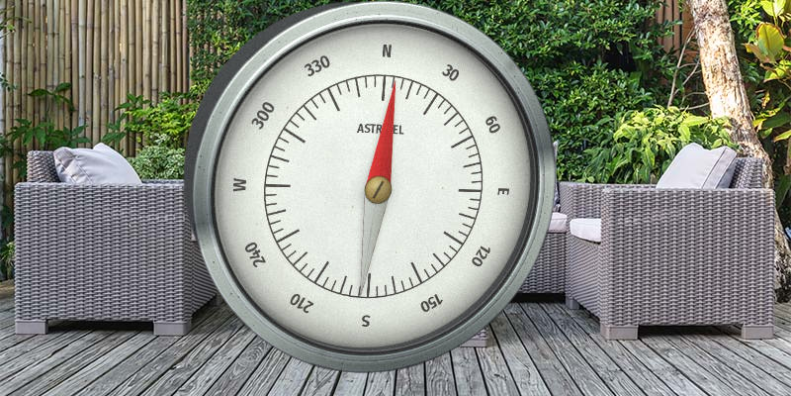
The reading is 5 °
